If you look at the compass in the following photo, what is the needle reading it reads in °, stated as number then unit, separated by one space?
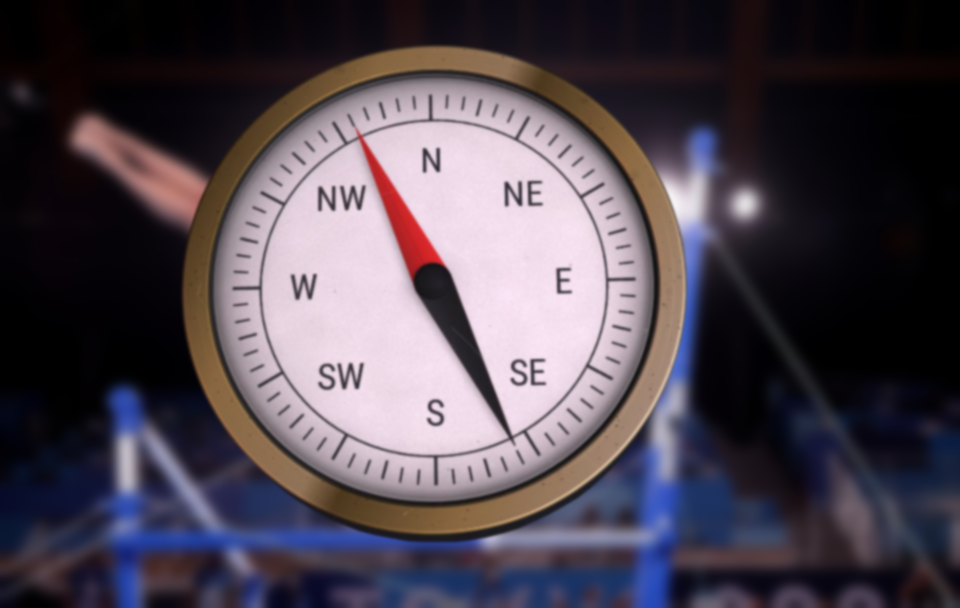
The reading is 335 °
